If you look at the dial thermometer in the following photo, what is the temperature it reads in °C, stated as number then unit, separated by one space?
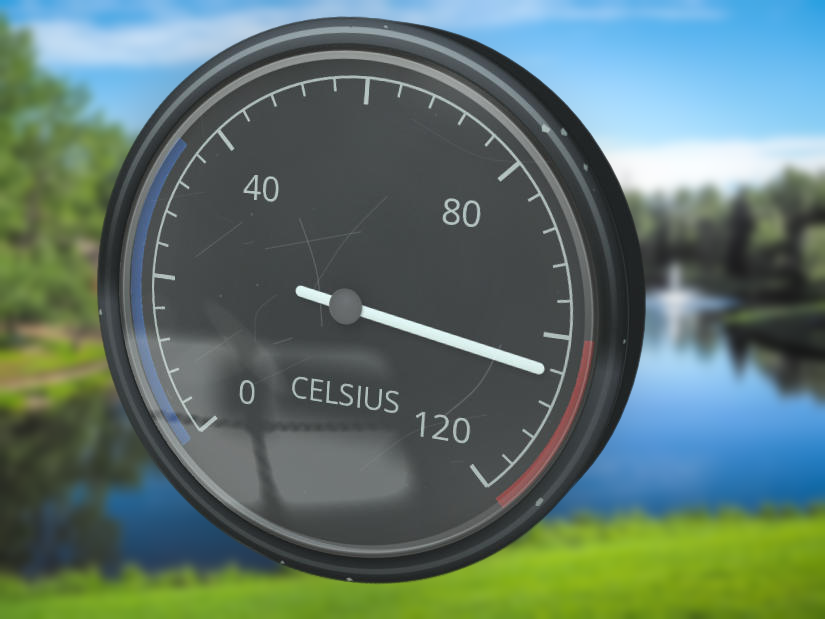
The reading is 104 °C
